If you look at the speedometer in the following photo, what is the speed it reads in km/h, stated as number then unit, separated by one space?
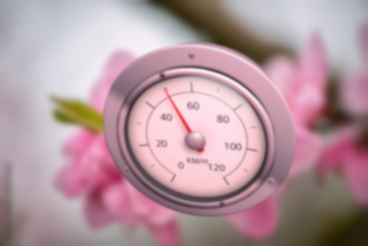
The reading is 50 km/h
